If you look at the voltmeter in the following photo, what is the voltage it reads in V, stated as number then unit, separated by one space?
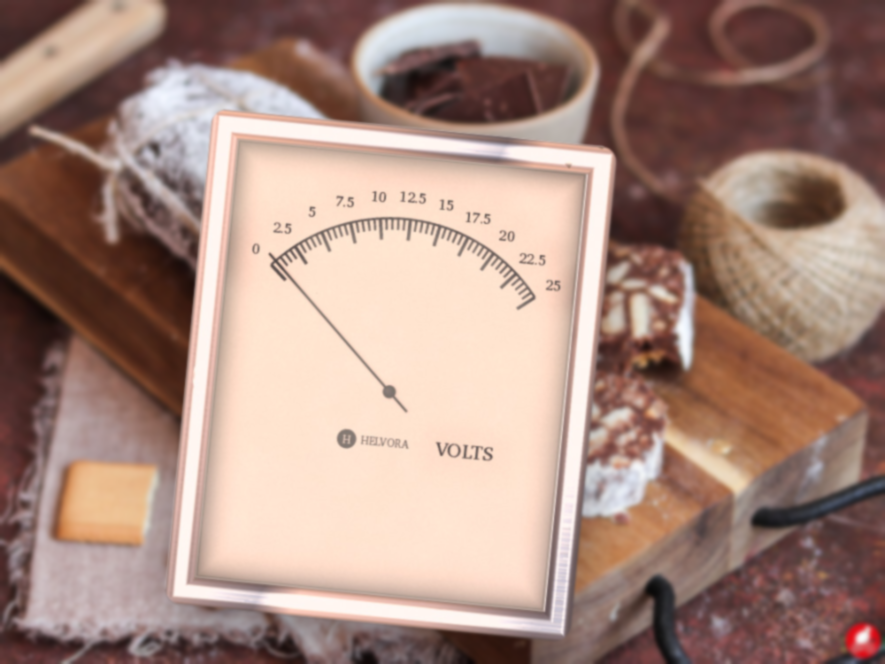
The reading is 0.5 V
